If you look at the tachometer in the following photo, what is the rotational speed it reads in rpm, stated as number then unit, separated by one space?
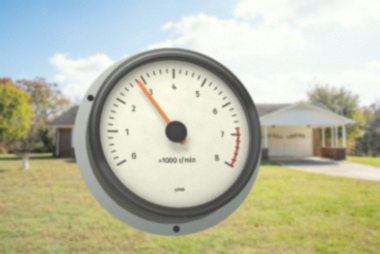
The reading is 2800 rpm
